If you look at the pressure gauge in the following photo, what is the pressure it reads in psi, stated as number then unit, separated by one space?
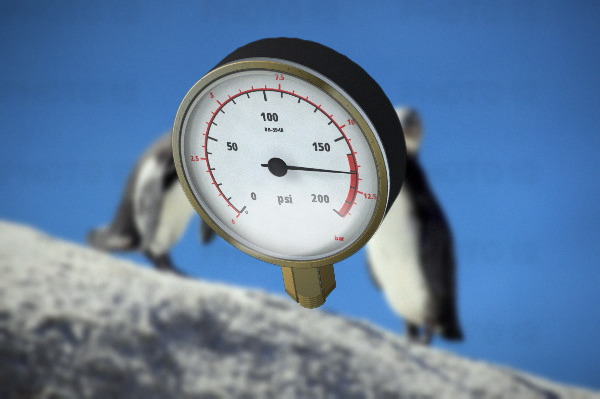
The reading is 170 psi
